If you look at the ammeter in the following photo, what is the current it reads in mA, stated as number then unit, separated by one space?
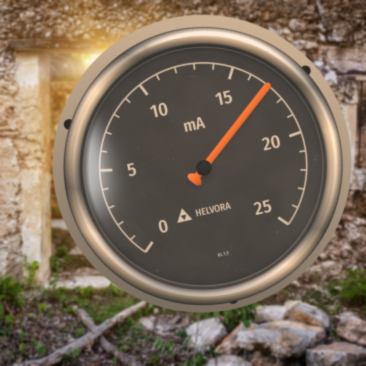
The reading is 17 mA
